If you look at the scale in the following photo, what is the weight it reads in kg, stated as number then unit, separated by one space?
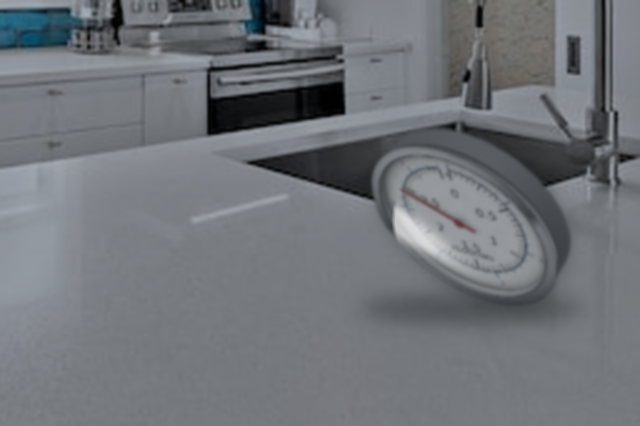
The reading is 2.5 kg
